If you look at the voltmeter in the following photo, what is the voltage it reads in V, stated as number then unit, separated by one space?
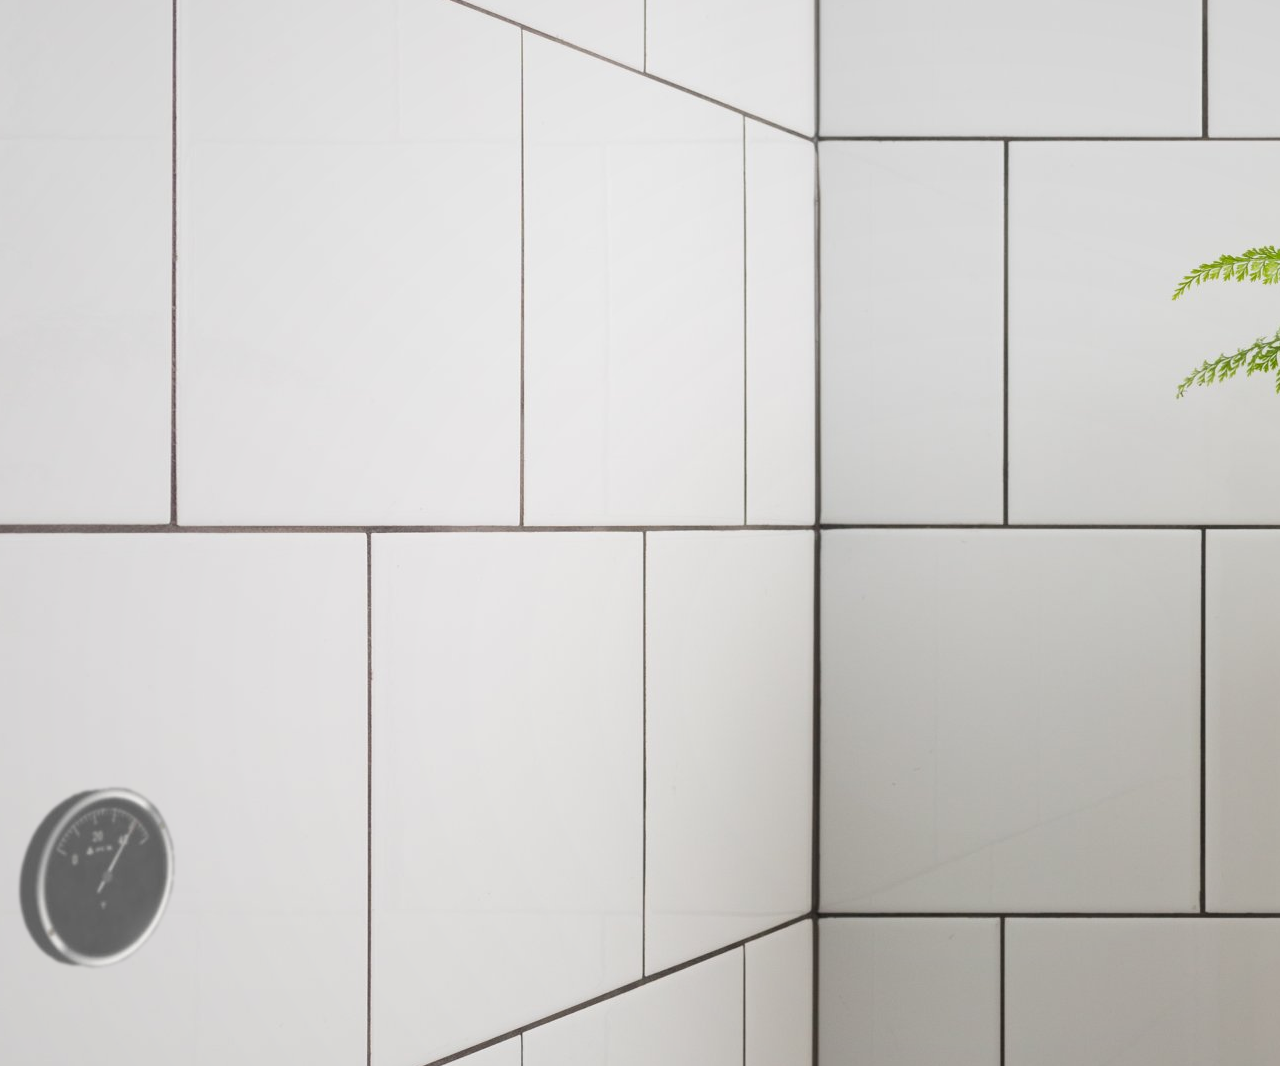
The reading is 40 V
